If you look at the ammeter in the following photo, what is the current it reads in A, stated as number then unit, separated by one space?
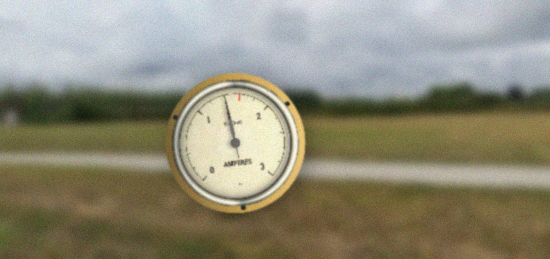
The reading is 1.4 A
